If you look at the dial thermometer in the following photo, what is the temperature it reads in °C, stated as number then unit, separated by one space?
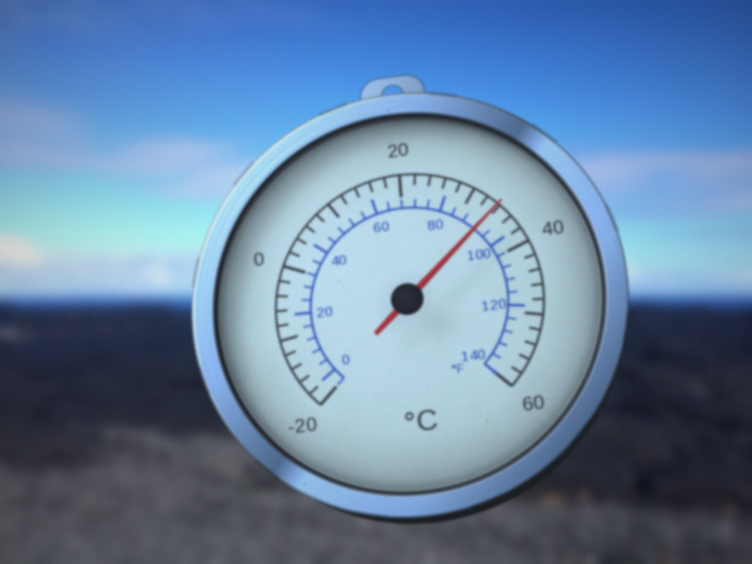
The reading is 34 °C
